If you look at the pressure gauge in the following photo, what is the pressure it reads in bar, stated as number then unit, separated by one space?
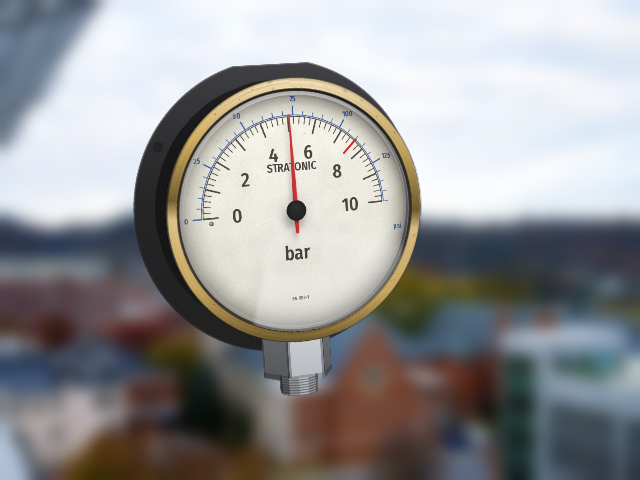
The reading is 5 bar
